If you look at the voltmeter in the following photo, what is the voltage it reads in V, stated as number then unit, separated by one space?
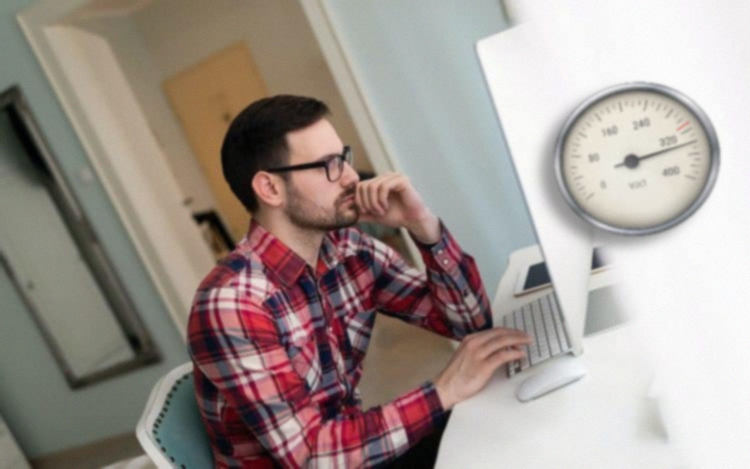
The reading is 340 V
